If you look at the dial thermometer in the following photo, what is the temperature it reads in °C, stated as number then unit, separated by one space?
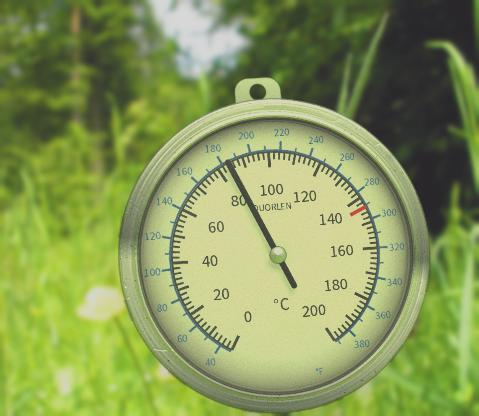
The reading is 84 °C
